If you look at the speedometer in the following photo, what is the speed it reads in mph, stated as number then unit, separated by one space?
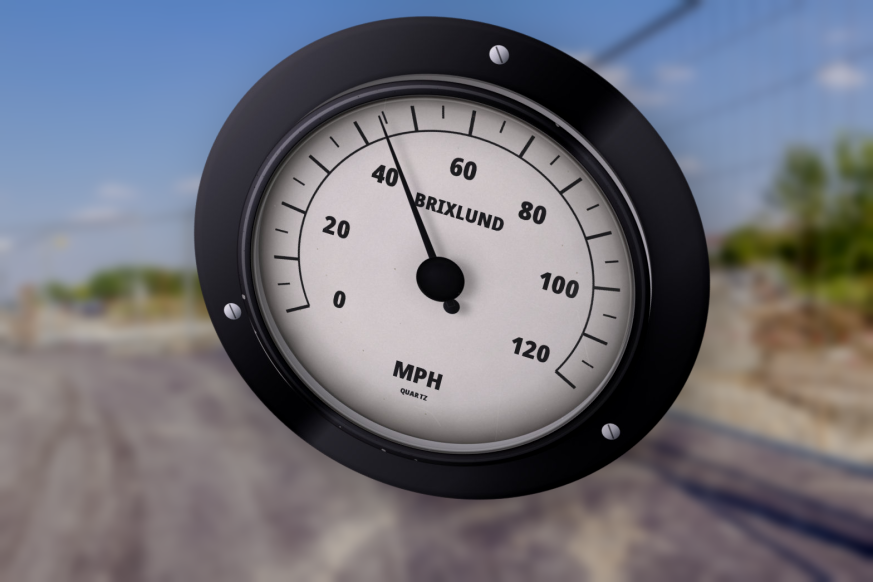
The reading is 45 mph
